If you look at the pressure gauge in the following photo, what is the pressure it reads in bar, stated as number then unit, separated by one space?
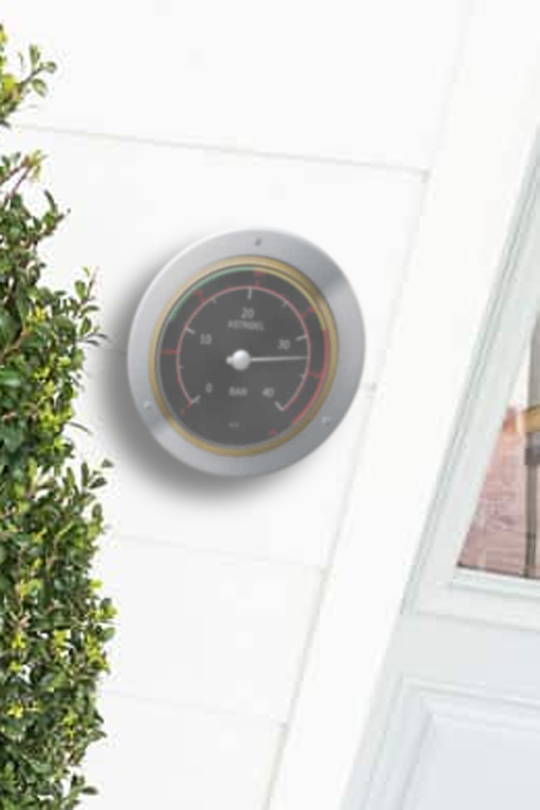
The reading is 32.5 bar
